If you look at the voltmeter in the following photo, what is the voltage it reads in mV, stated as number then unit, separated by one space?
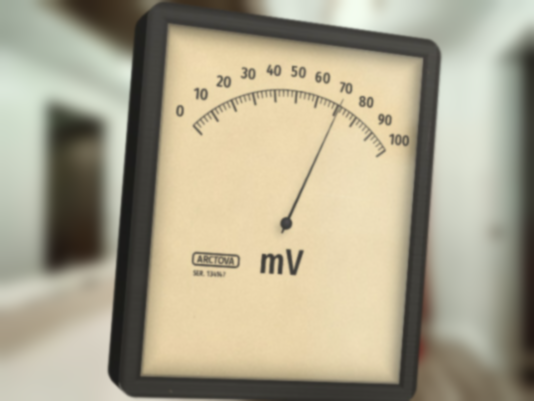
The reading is 70 mV
